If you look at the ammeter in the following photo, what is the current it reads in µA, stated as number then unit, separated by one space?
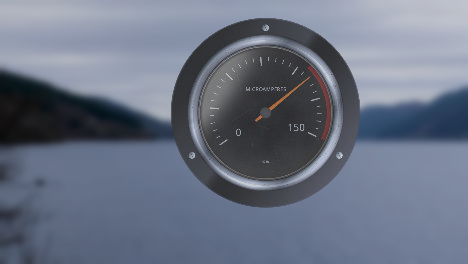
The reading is 110 µA
